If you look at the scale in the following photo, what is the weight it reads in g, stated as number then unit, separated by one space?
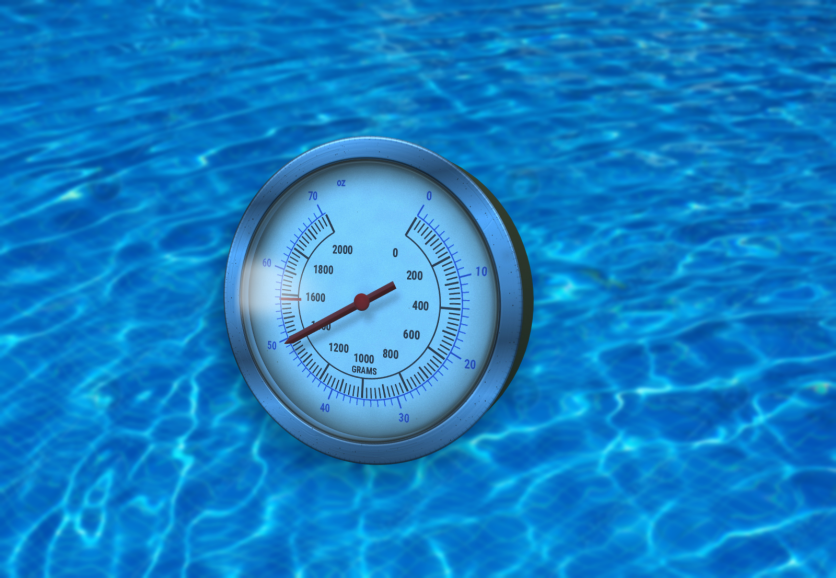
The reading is 1400 g
